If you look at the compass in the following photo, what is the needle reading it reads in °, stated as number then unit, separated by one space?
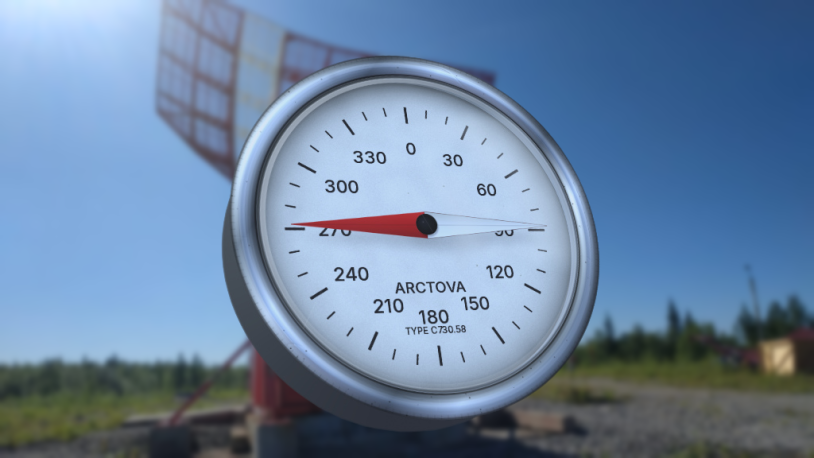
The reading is 270 °
